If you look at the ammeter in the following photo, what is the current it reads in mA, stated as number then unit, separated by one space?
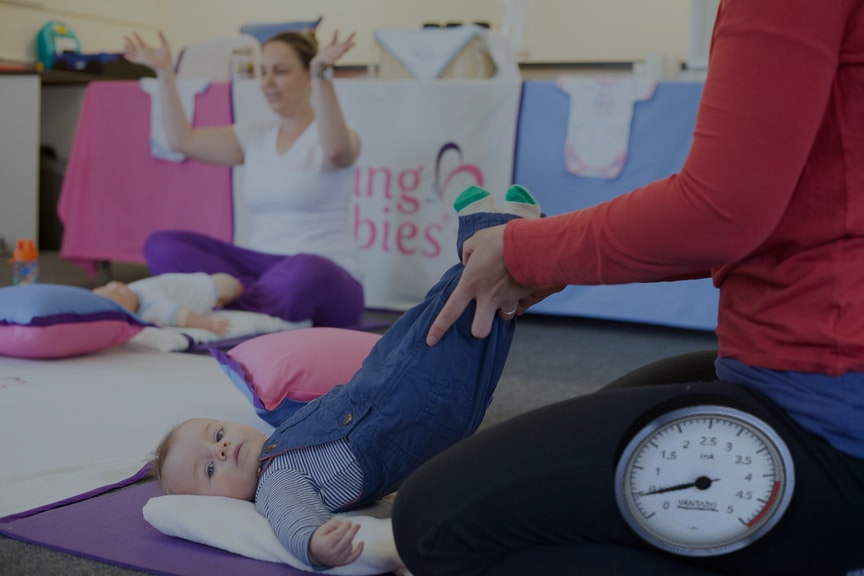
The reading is 0.5 mA
